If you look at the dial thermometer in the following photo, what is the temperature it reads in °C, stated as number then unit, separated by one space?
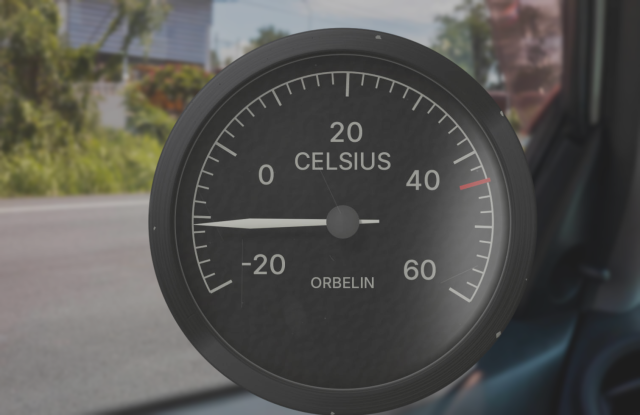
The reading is -11 °C
